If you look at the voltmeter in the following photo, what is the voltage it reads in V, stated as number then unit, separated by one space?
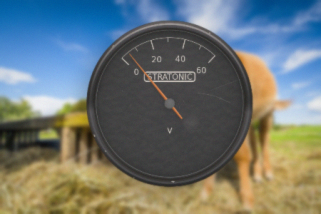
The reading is 5 V
